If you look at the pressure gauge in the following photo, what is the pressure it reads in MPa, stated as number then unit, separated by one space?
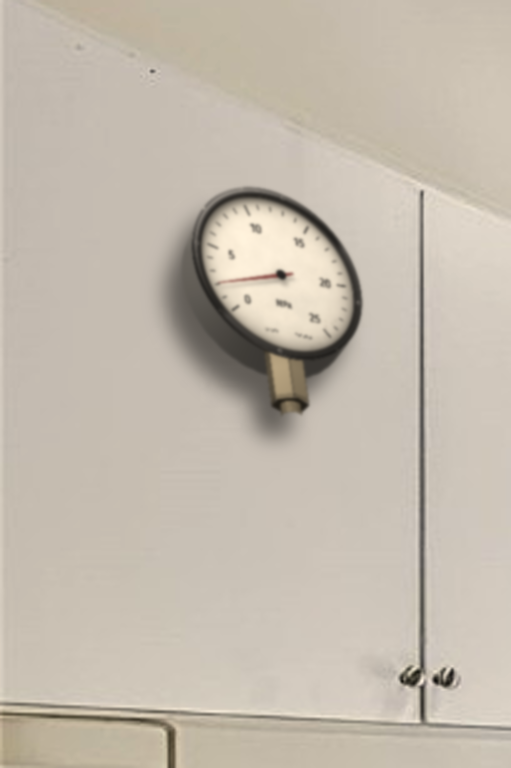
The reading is 2 MPa
